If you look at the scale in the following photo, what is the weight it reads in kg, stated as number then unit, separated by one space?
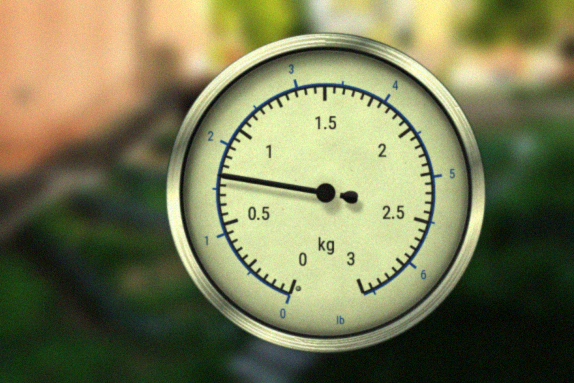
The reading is 0.75 kg
